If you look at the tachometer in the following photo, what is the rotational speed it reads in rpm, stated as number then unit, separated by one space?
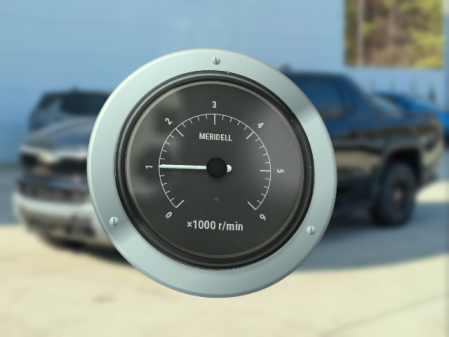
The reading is 1000 rpm
